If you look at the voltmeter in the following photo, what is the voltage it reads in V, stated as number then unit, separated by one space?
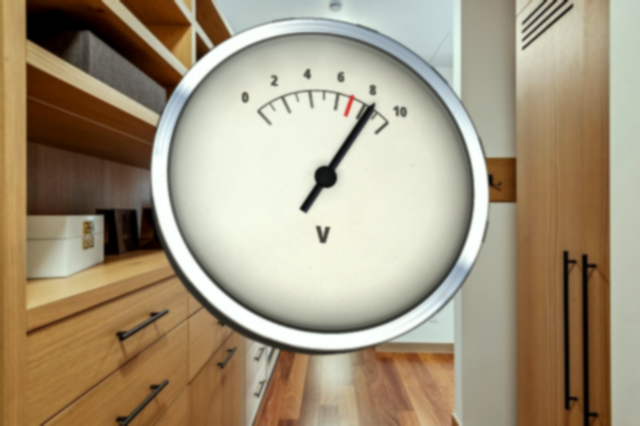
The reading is 8.5 V
